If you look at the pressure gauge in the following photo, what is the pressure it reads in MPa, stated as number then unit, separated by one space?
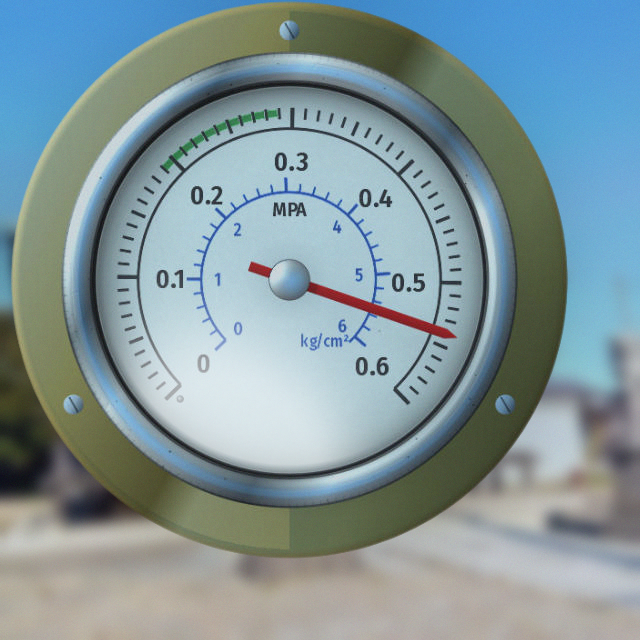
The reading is 0.54 MPa
